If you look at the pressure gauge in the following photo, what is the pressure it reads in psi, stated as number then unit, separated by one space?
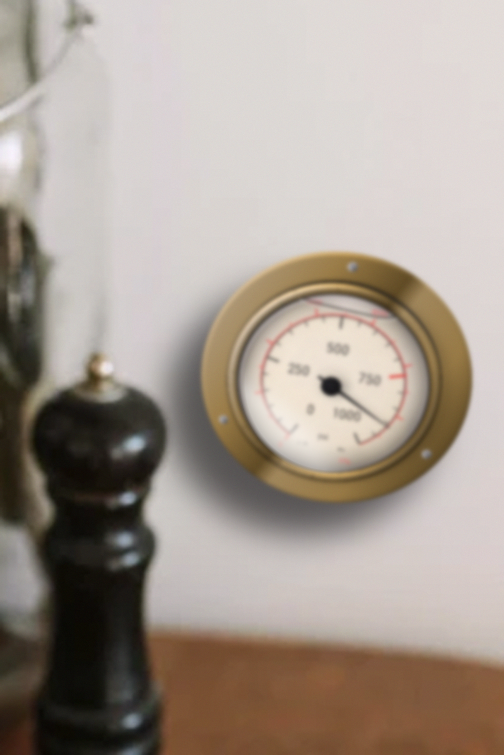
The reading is 900 psi
